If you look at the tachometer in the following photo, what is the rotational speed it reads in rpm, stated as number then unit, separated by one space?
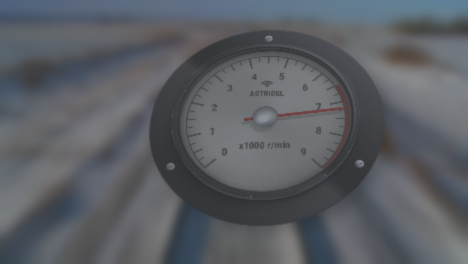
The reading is 7250 rpm
